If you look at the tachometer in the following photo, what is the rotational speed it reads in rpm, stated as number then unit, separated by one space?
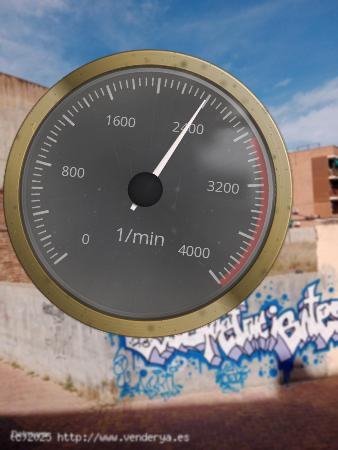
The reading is 2400 rpm
